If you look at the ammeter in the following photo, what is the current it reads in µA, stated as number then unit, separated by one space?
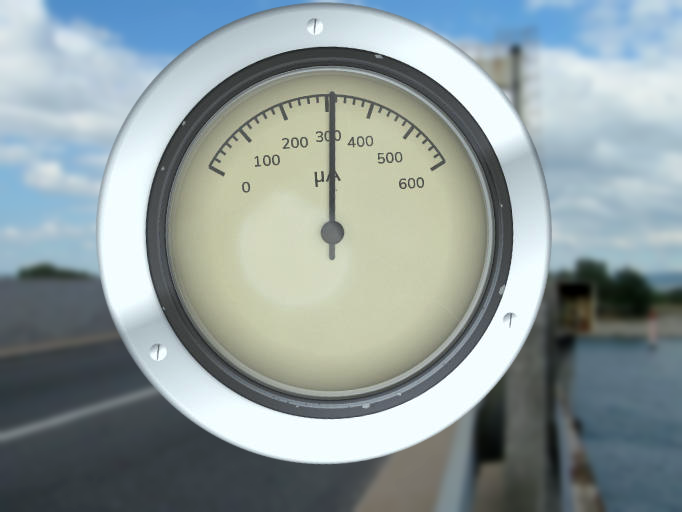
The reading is 310 µA
